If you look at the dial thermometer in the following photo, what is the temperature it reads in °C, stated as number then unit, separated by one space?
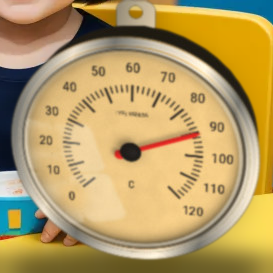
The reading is 90 °C
